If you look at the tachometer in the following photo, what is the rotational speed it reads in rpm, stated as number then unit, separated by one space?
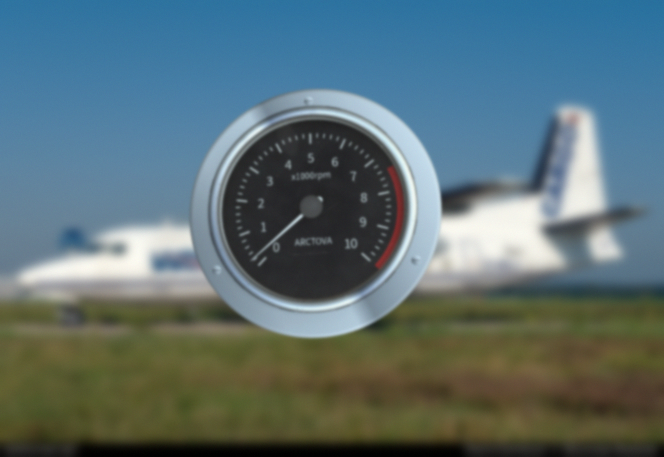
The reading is 200 rpm
